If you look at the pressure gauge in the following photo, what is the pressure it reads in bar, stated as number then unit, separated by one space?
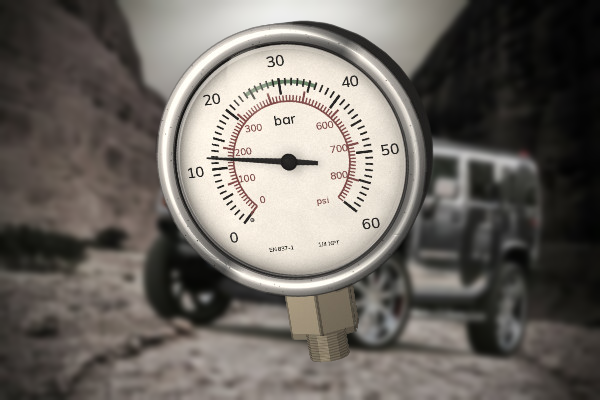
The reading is 12 bar
